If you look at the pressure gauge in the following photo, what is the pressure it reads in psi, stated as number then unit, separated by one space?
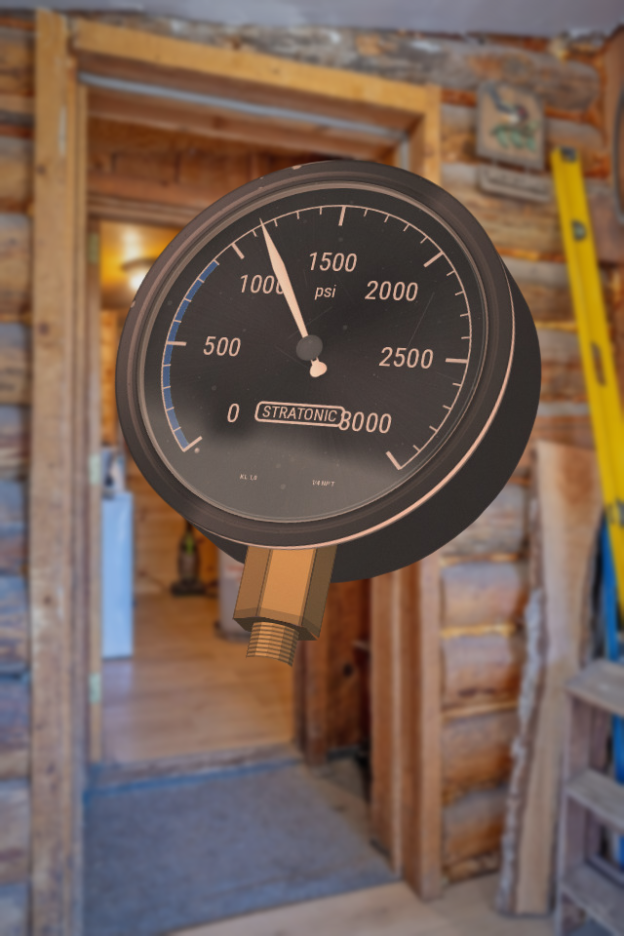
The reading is 1150 psi
